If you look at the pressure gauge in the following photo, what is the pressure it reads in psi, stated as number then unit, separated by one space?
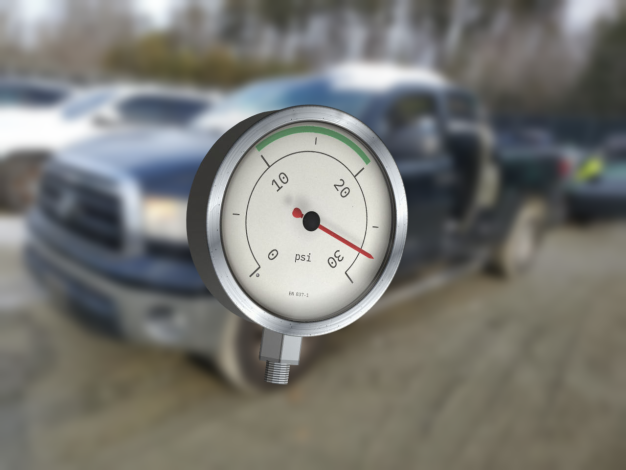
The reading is 27.5 psi
